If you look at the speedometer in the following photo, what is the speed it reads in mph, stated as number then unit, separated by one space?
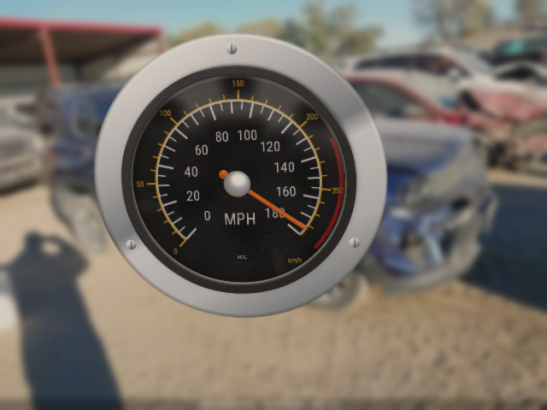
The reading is 175 mph
